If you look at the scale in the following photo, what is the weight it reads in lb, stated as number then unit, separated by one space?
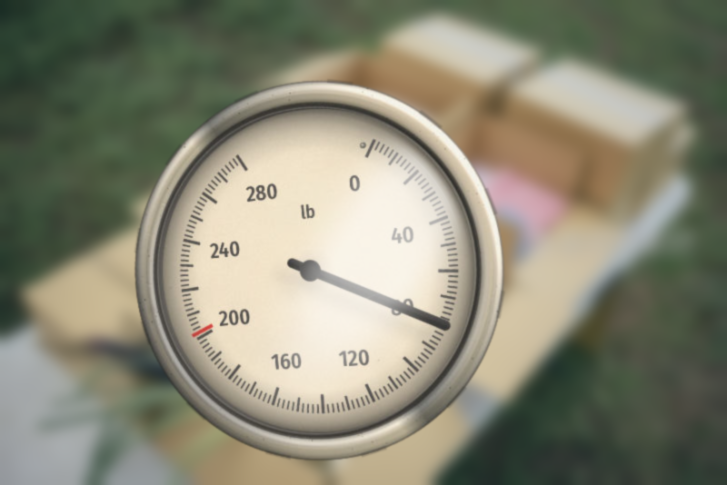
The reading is 80 lb
